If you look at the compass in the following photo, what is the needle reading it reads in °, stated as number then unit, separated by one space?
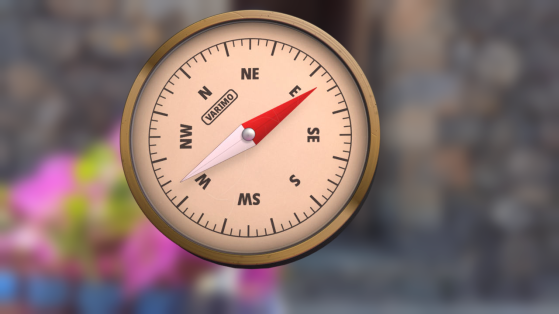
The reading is 100 °
